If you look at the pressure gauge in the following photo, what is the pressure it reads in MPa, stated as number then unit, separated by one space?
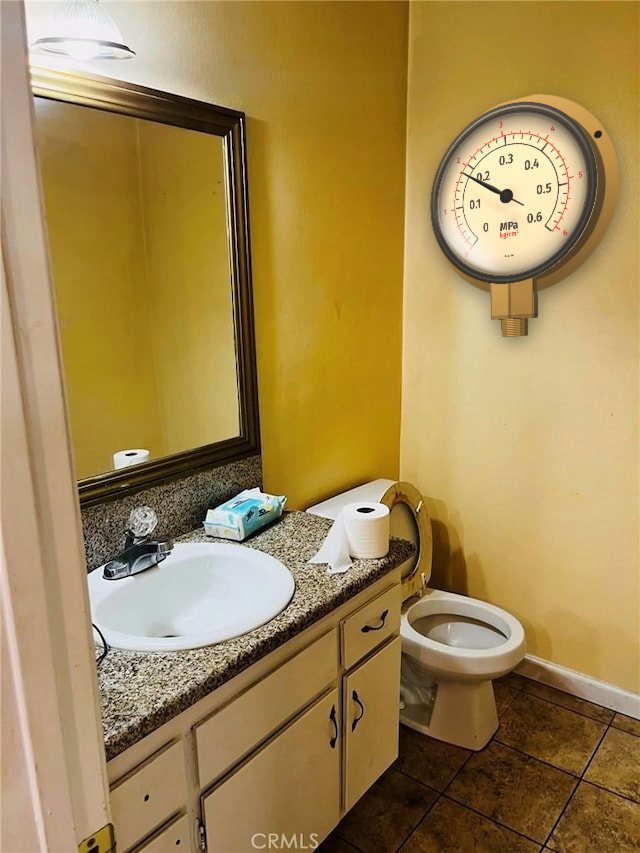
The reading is 0.18 MPa
